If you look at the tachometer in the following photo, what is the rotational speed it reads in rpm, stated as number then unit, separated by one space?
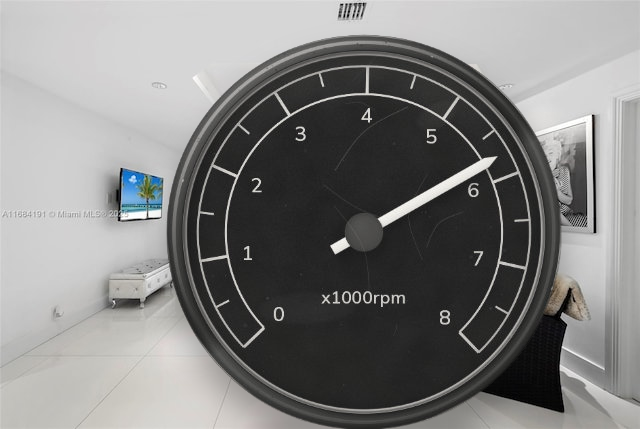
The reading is 5750 rpm
